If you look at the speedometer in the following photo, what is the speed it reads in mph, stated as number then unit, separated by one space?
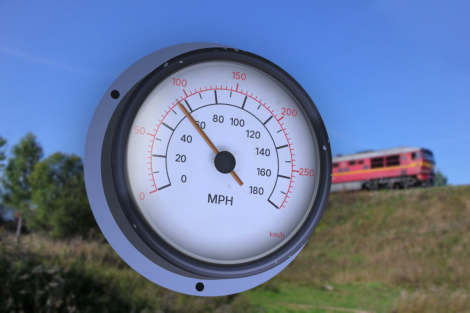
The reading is 55 mph
